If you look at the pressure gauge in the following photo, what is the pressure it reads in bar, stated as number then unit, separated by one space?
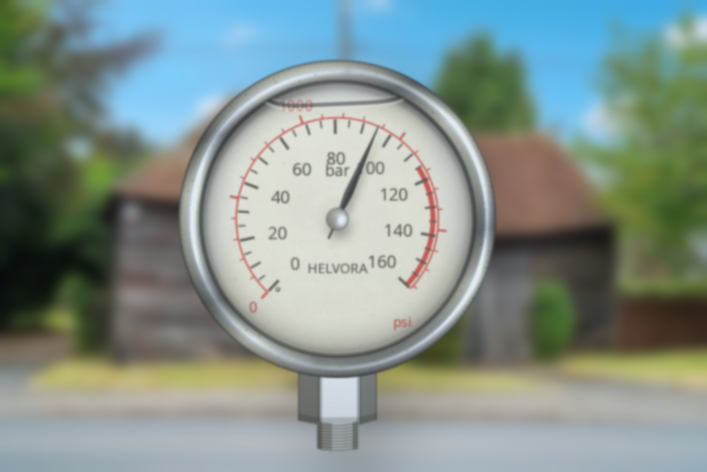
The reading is 95 bar
